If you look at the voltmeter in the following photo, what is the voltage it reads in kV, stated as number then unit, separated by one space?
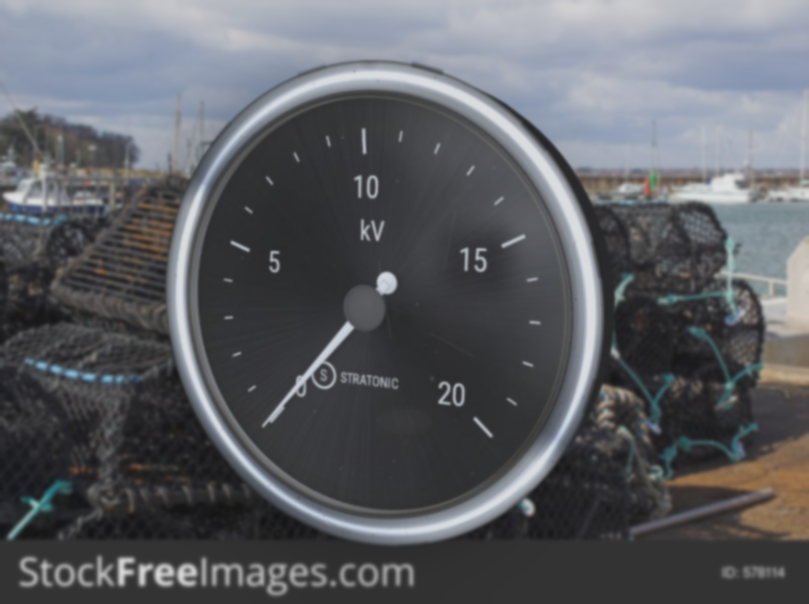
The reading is 0 kV
